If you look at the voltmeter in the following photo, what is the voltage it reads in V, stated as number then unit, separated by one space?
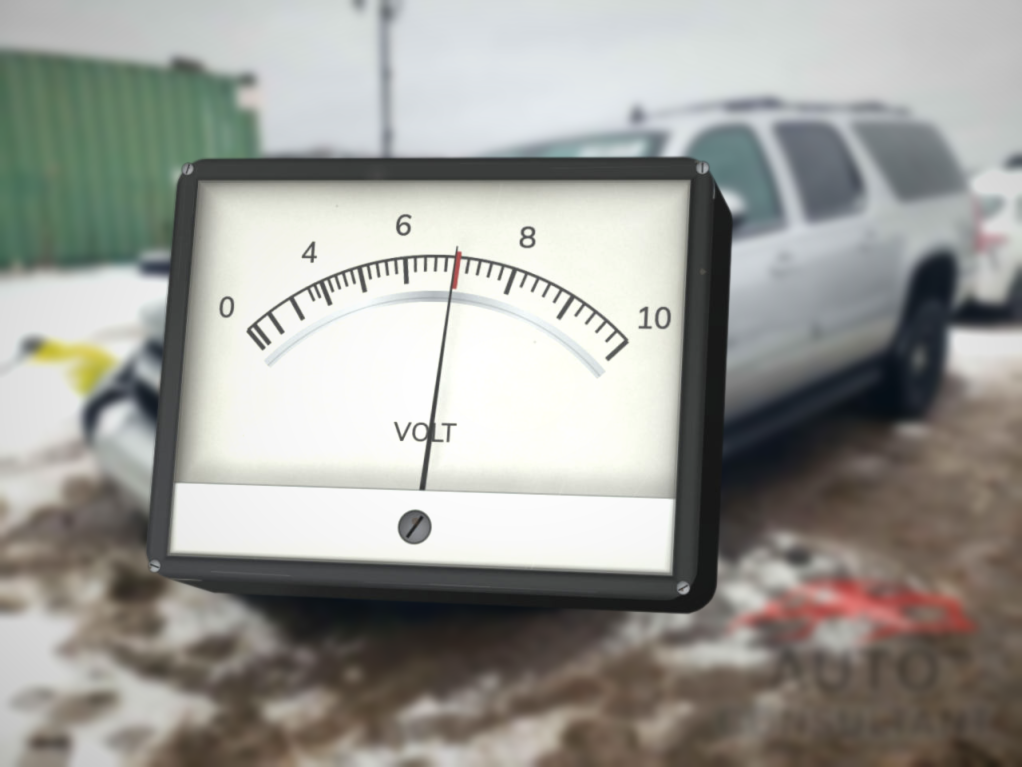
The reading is 7 V
